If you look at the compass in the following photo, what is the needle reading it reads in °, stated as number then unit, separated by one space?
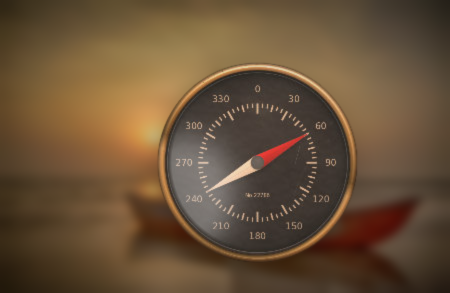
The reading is 60 °
